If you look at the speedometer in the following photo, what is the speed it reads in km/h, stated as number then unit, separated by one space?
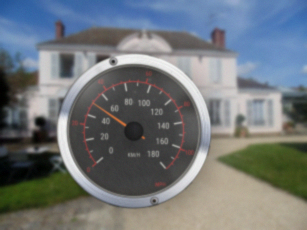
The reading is 50 km/h
